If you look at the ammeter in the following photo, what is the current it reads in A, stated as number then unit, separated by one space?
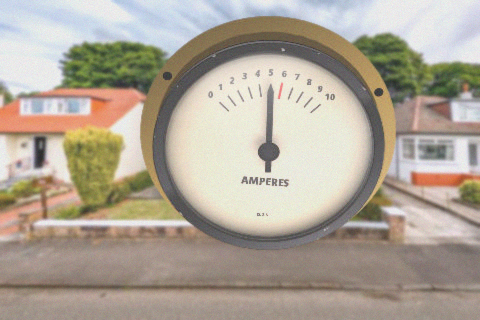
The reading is 5 A
